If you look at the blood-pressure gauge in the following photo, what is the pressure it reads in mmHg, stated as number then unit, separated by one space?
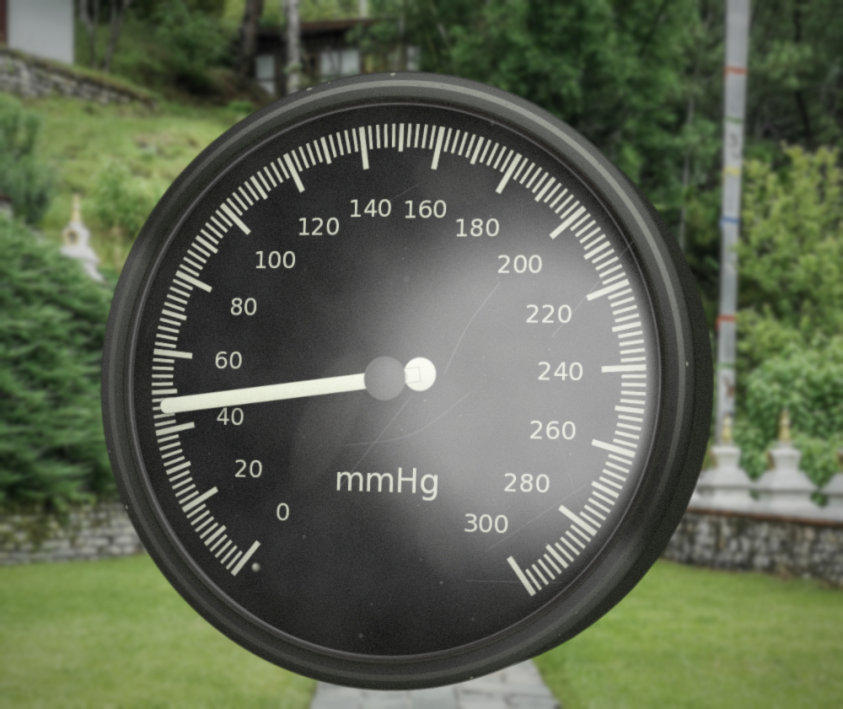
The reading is 46 mmHg
